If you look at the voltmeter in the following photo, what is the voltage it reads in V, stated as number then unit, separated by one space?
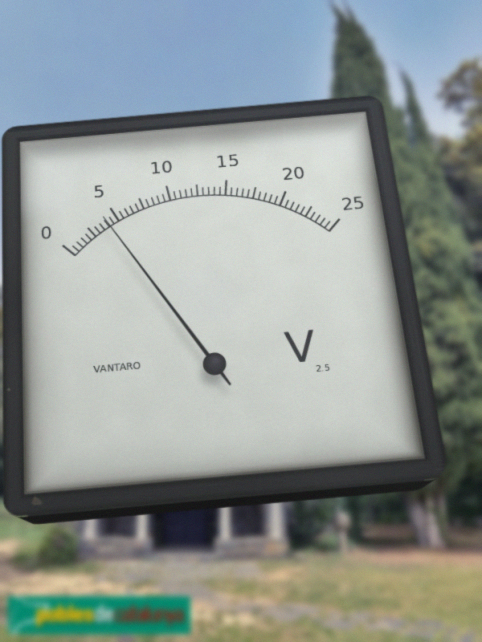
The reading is 4 V
